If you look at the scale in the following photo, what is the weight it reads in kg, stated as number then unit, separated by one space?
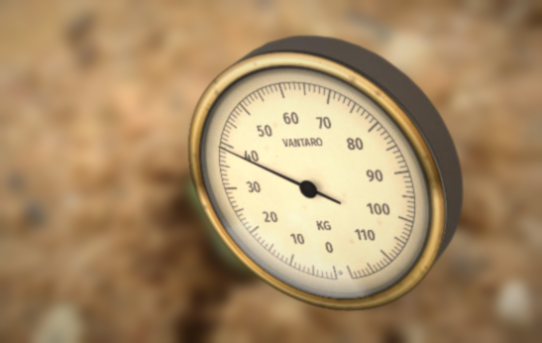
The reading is 40 kg
